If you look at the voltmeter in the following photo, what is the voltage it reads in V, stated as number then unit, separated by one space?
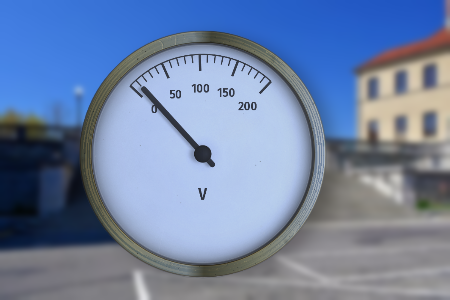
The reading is 10 V
